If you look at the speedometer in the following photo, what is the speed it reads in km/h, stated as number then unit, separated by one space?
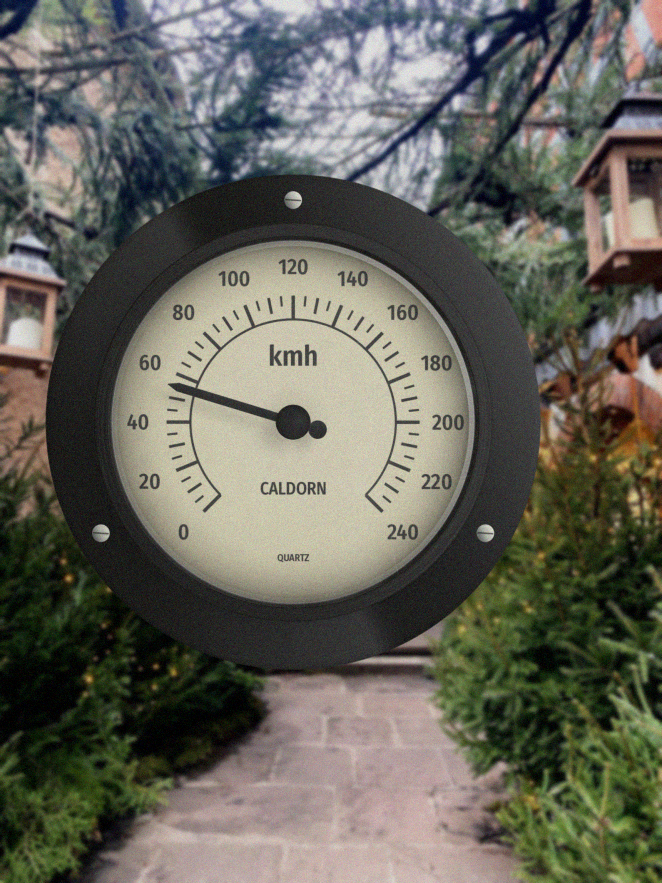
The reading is 55 km/h
